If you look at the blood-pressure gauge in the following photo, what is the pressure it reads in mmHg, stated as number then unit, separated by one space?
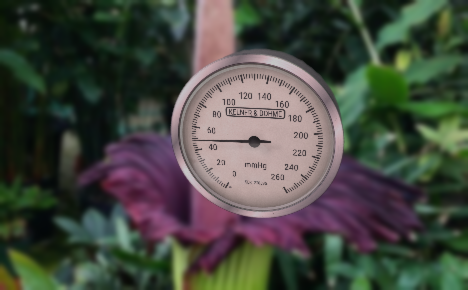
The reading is 50 mmHg
